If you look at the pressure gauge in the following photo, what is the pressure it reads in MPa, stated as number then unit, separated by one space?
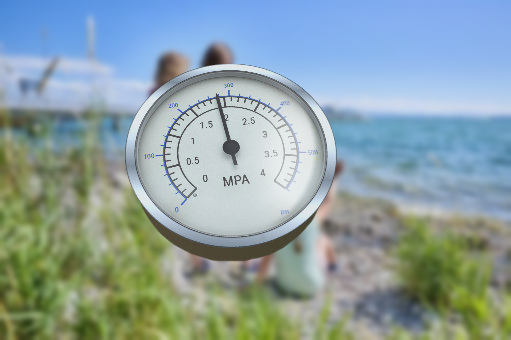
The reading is 1.9 MPa
